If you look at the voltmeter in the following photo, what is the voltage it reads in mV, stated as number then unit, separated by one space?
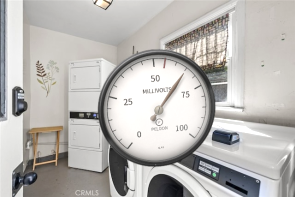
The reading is 65 mV
